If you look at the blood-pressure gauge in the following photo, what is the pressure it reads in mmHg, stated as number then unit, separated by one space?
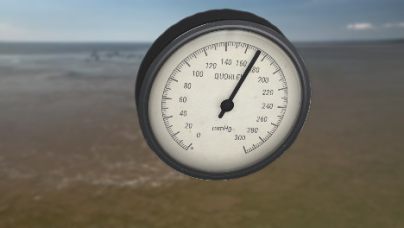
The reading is 170 mmHg
